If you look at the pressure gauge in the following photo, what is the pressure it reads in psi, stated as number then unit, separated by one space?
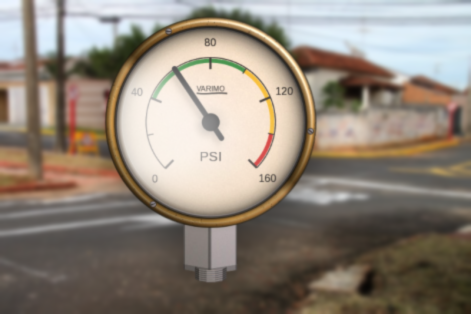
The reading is 60 psi
